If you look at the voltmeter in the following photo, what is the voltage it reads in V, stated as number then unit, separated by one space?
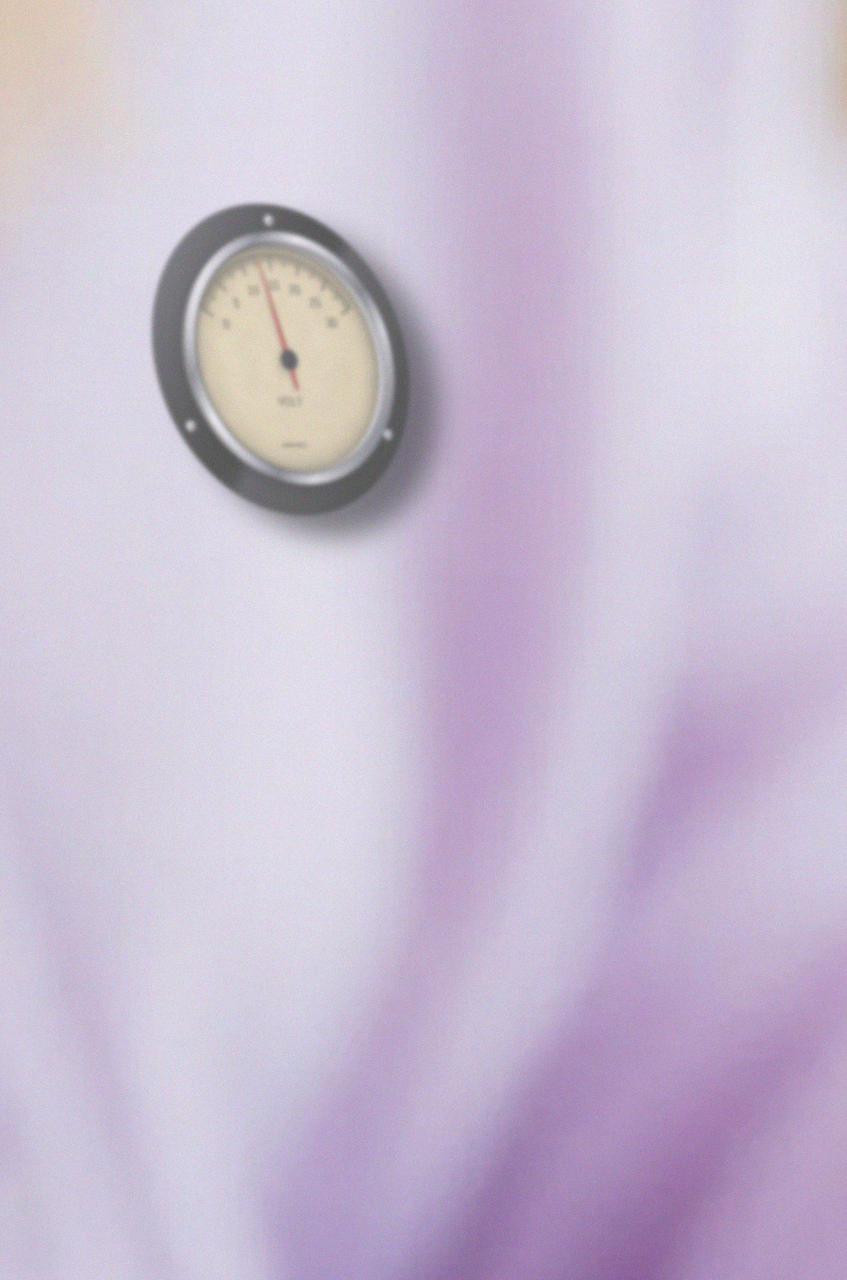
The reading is 12.5 V
